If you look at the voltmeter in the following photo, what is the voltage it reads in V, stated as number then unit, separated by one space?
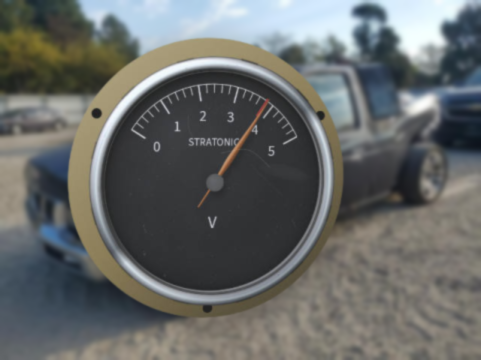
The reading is 3.8 V
